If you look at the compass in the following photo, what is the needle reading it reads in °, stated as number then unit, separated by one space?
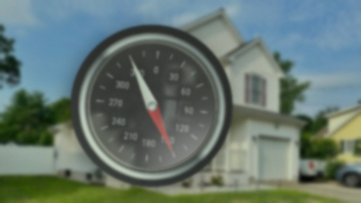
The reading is 150 °
